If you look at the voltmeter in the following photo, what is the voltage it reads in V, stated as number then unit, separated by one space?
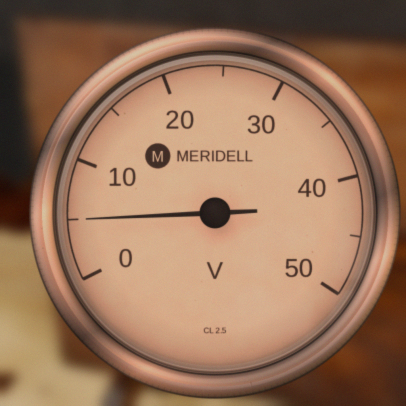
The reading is 5 V
